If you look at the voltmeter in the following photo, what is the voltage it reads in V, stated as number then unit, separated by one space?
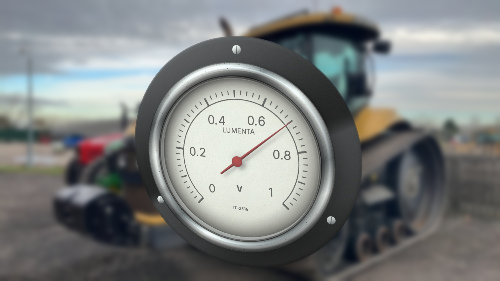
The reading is 0.7 V
